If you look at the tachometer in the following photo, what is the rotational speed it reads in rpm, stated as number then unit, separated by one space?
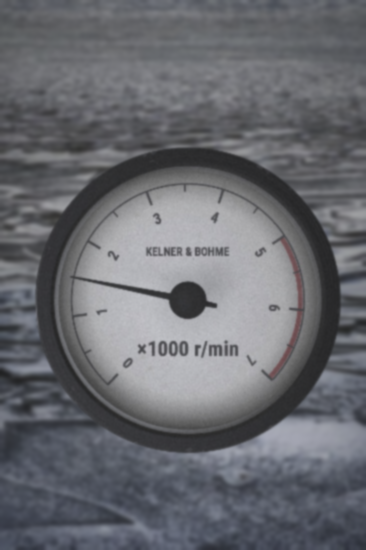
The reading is 1500 rpm
